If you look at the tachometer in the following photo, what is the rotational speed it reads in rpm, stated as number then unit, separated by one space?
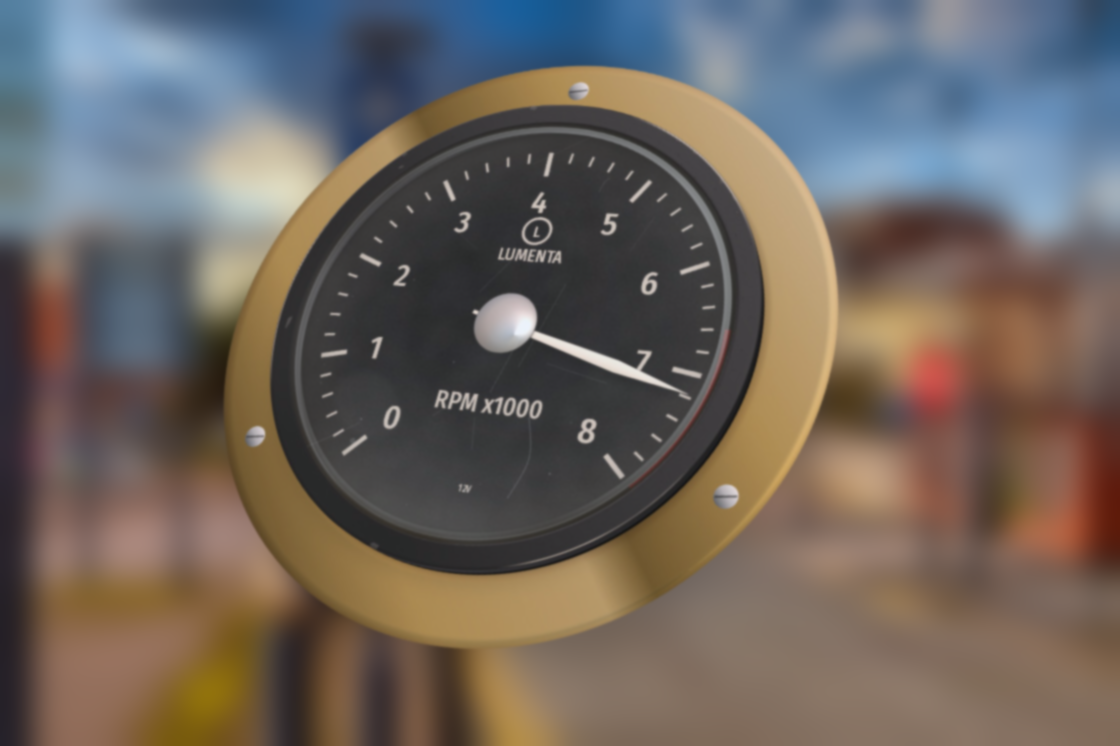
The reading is 7200 rpm
